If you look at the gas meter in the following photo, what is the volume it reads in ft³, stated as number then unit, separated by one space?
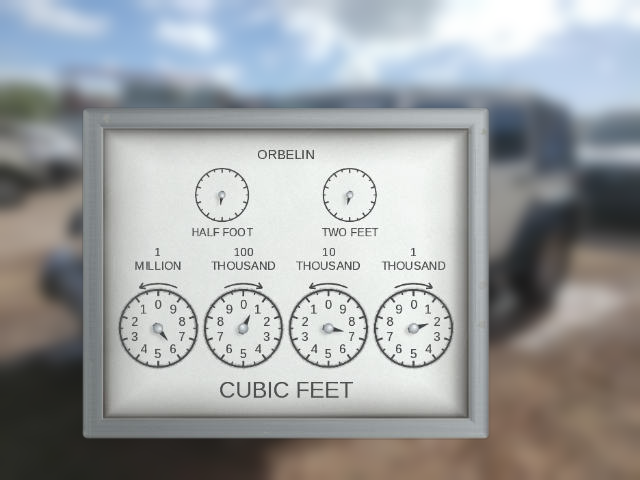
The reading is 607200 ft³
